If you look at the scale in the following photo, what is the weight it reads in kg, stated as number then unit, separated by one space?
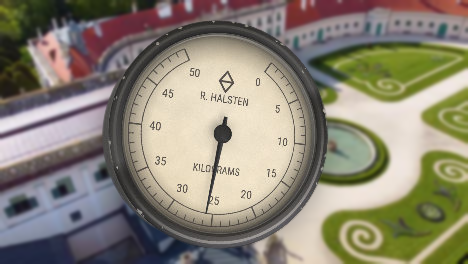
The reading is 26 kg
